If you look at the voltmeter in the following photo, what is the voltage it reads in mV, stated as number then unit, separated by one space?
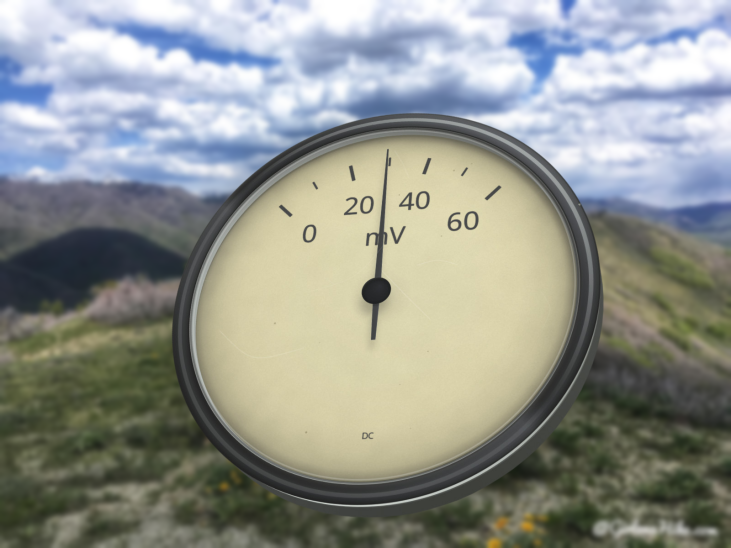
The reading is 30 mV
